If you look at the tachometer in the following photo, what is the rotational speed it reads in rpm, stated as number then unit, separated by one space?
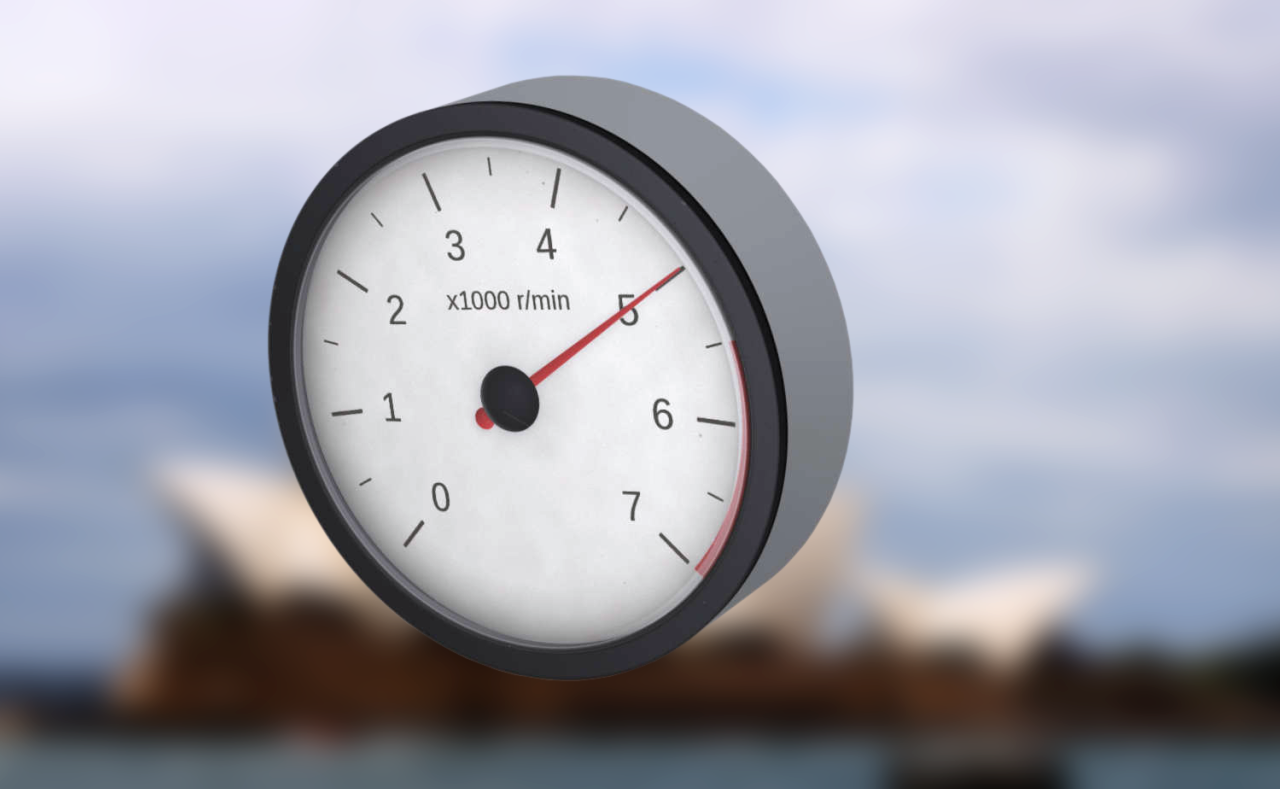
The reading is 5000 rpm
